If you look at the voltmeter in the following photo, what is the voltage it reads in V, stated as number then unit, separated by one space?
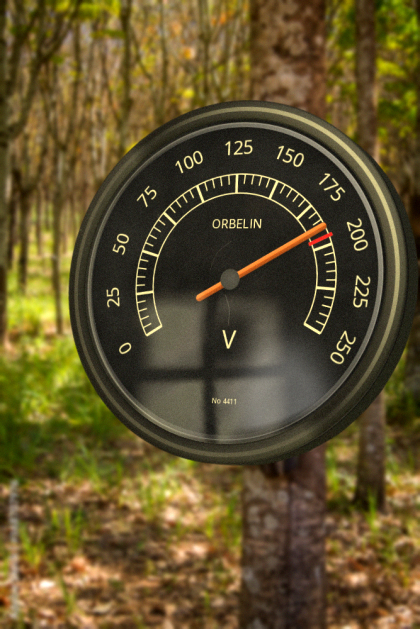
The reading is 190 V
